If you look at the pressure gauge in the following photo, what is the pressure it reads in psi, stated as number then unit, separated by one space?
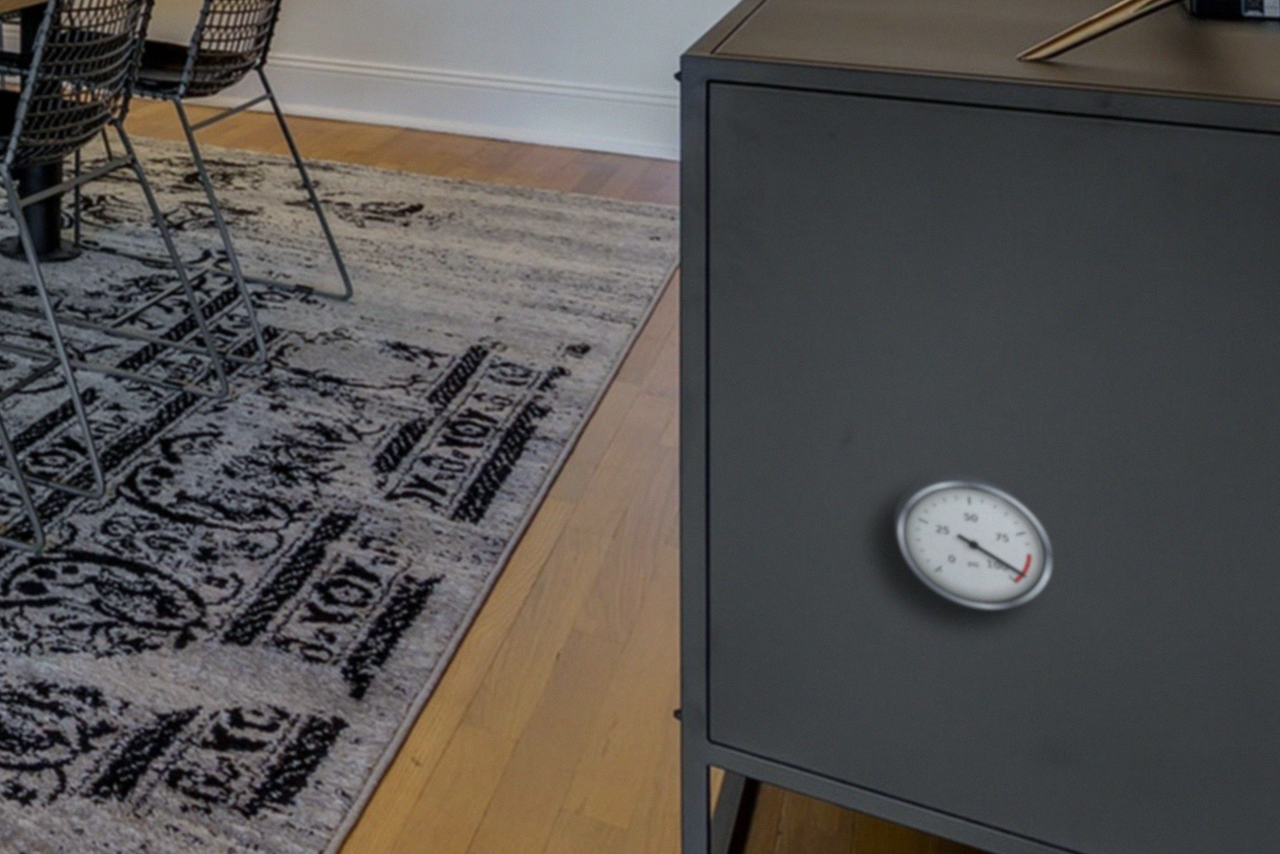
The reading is 95 psi
